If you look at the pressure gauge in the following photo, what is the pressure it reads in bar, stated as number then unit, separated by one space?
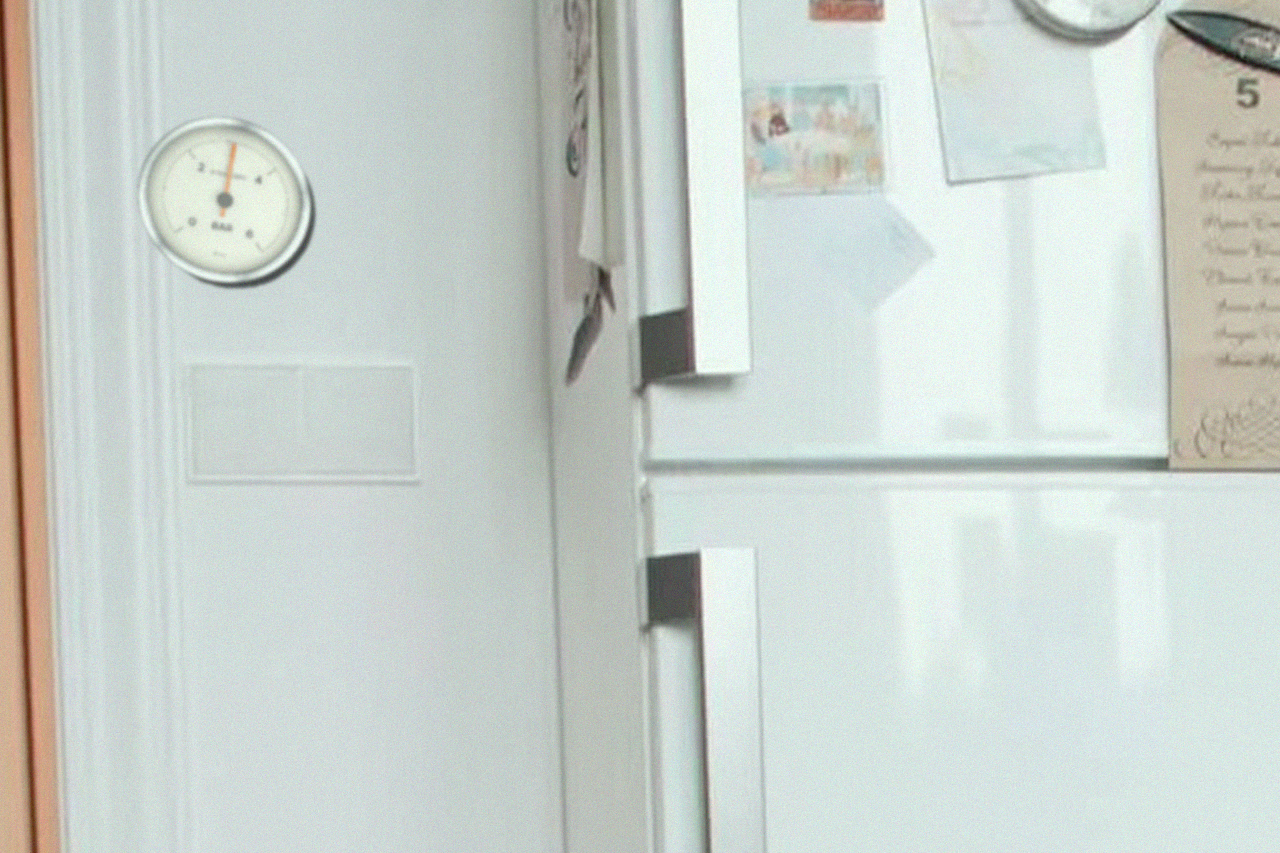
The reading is 3 bar
